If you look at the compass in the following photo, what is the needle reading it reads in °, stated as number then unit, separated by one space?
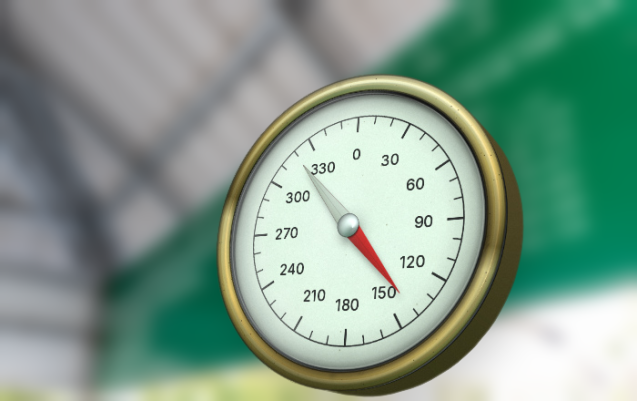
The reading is 140 °
